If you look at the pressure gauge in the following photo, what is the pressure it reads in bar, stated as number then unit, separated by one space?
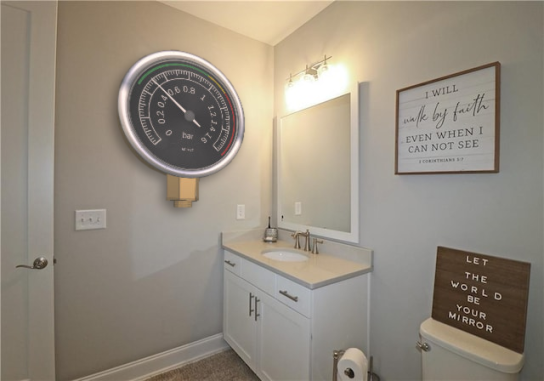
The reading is 0.5 bar
